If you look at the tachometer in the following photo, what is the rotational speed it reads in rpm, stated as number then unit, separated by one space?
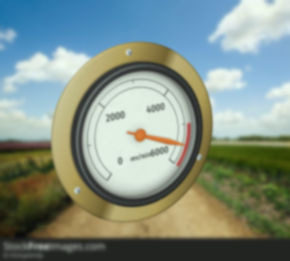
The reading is 5500 rpm
